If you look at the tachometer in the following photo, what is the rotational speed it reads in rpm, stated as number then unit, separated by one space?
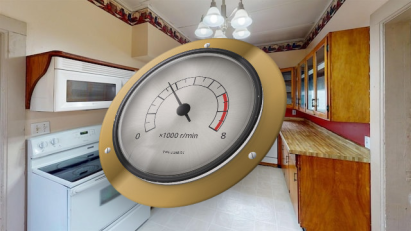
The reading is 2750 rpm
